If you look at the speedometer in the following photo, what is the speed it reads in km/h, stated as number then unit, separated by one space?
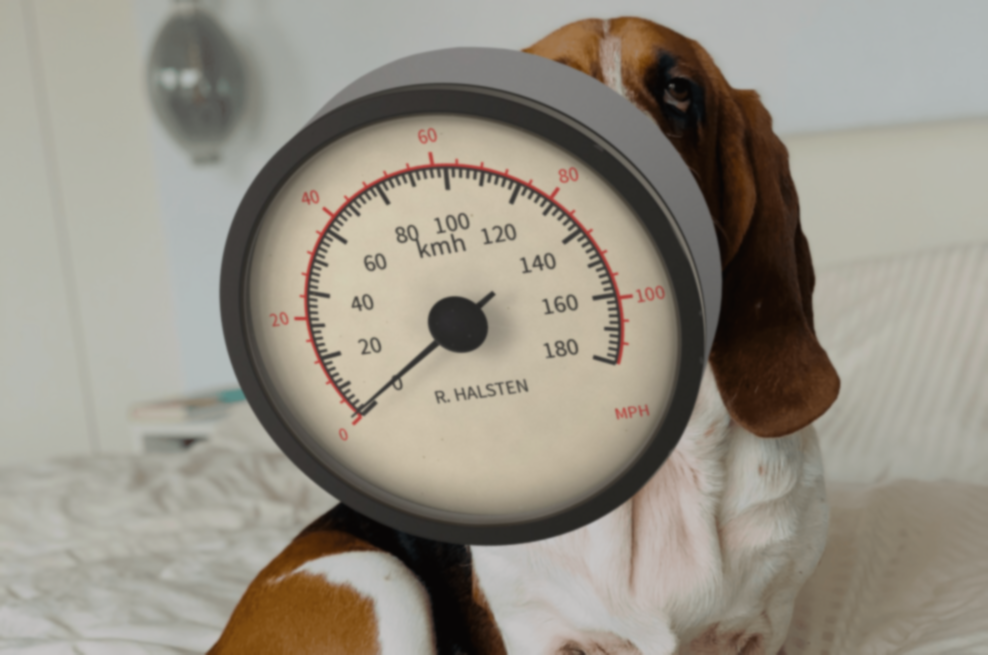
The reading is 2 km/h
